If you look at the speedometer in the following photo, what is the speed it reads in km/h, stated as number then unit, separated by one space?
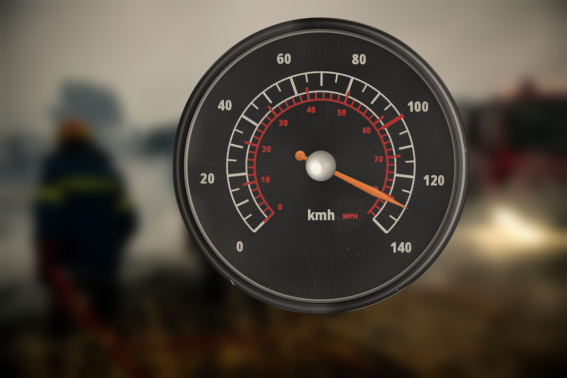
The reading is 130 km/h
